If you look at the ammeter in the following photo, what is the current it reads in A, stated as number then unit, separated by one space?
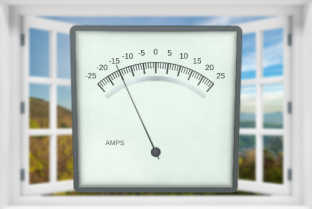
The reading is -15 A
